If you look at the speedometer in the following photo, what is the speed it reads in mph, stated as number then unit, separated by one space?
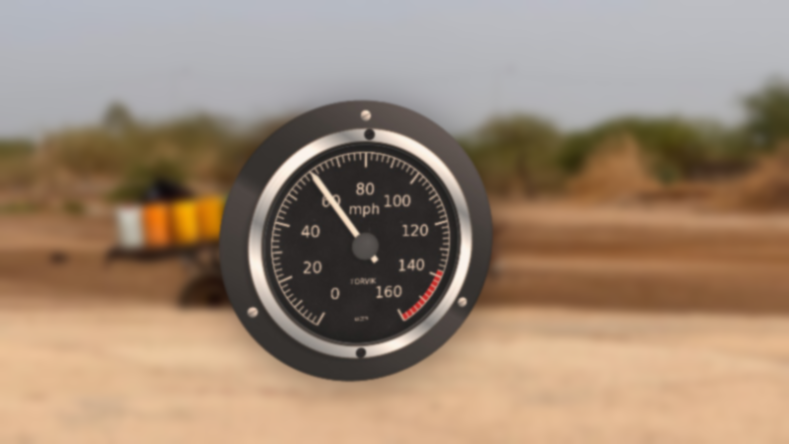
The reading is 60 mph
